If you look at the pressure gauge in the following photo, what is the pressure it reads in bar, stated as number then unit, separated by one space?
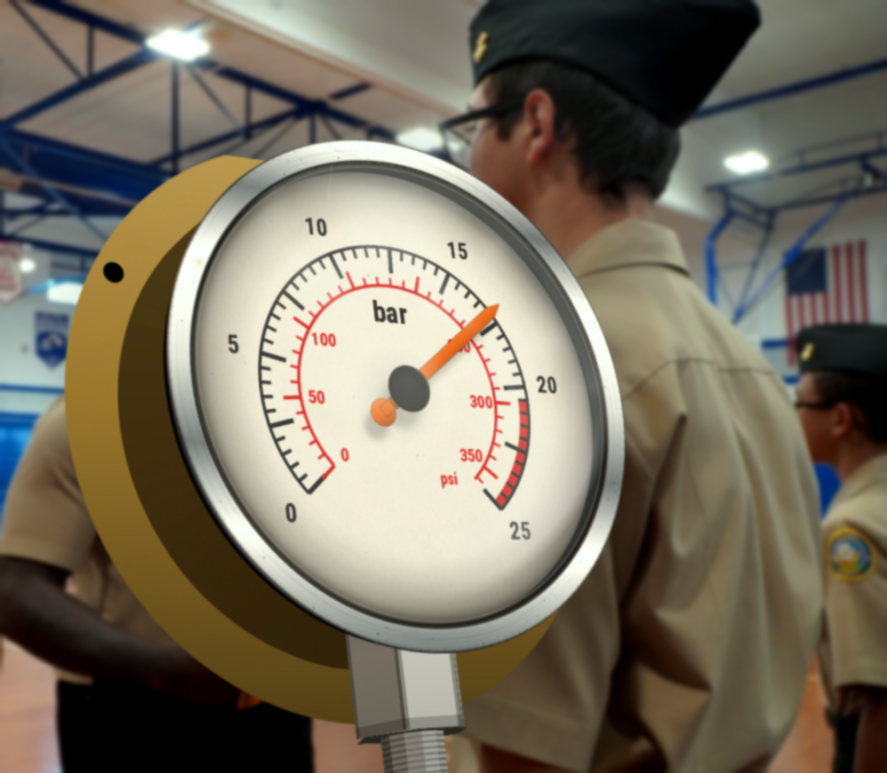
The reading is 17 bar
